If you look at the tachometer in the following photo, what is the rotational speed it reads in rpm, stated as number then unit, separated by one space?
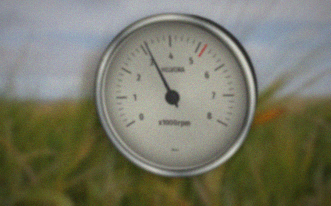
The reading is 3200 rpm
